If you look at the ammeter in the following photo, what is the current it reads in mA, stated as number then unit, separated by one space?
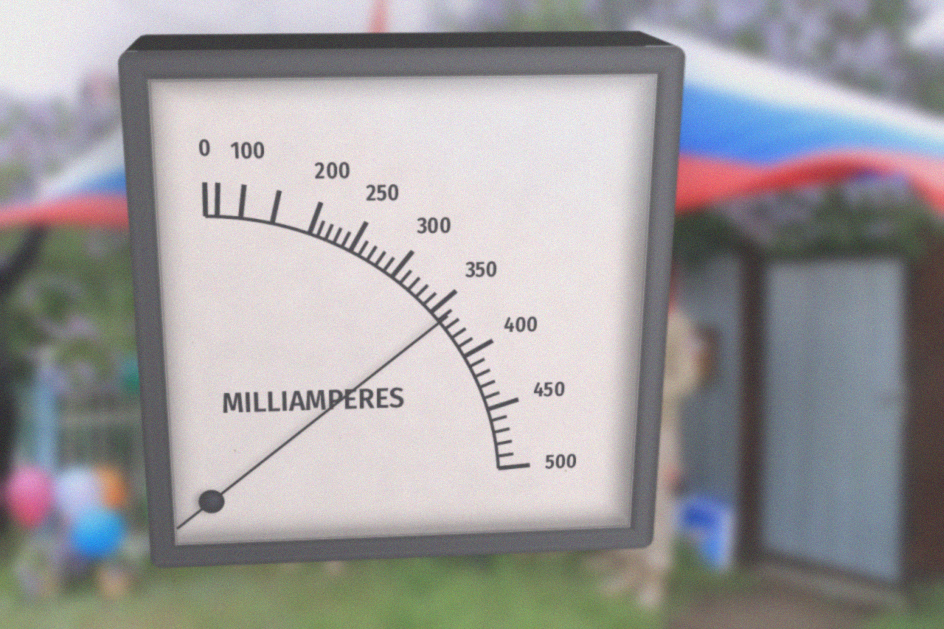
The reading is 360 mA
